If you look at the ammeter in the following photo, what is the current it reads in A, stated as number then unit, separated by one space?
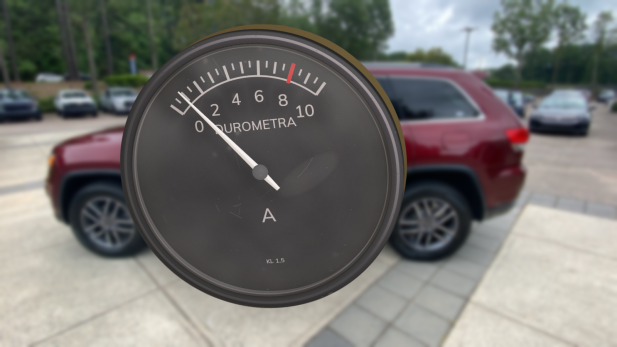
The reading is 1 A
